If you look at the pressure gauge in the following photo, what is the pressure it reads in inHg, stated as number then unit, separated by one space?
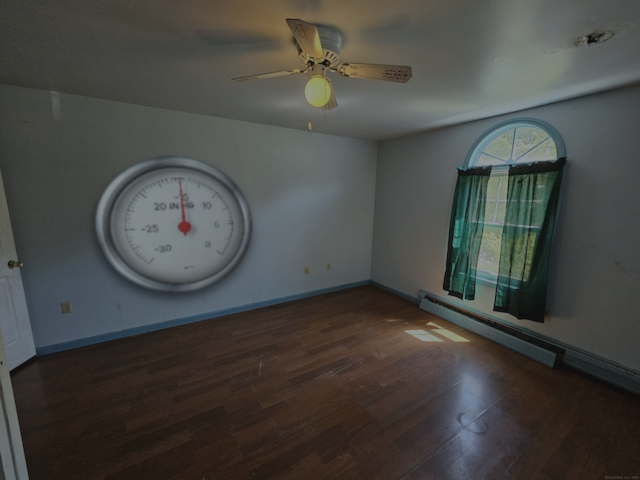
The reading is -15 inHg
